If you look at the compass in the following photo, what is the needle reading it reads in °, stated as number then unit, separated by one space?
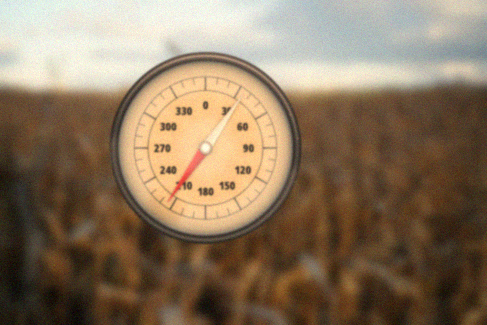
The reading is 215 °
